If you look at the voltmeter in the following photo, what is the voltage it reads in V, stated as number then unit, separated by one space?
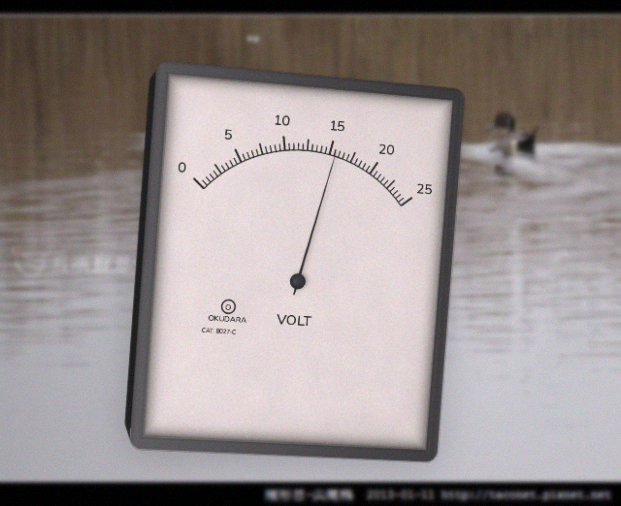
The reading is 15.5 V
